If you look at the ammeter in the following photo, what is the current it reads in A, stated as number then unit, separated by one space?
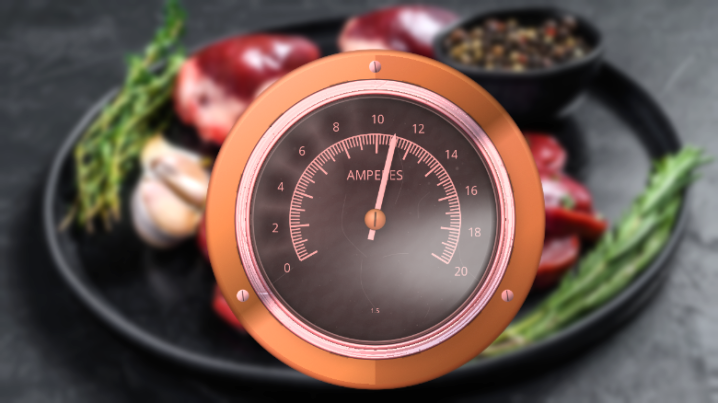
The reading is 11 A
